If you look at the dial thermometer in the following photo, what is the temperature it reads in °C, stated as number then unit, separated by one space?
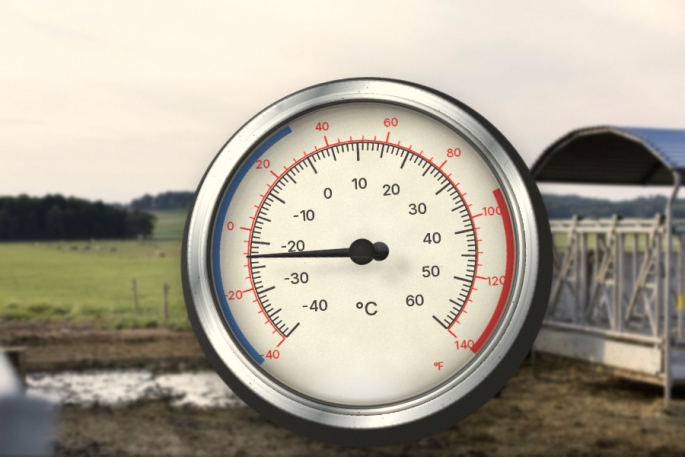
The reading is -23 °C
